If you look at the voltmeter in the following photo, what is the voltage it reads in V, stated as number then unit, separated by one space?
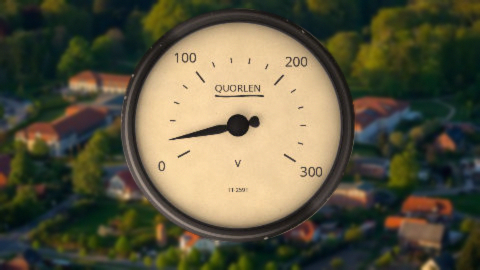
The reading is 20 V
